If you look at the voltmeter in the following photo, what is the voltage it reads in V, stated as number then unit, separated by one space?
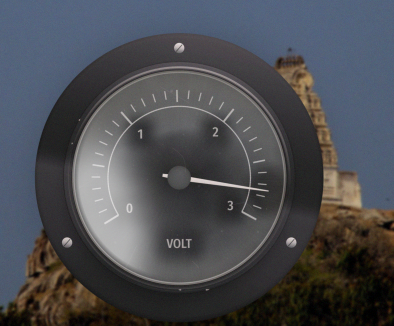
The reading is 2.75 V
